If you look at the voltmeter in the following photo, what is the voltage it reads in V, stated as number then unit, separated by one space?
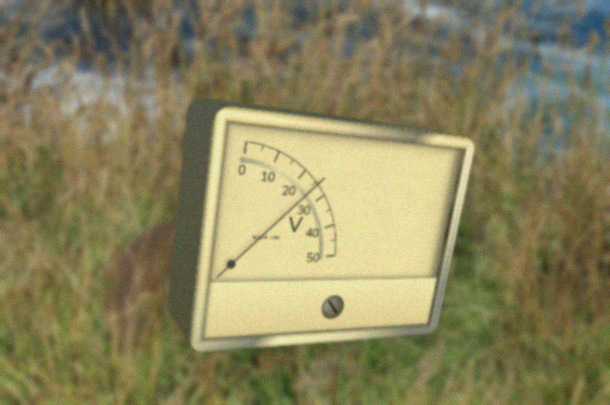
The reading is 25 V
